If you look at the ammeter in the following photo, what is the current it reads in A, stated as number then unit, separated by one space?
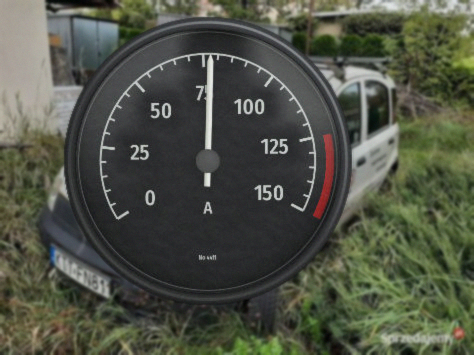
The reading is 77.5 A
